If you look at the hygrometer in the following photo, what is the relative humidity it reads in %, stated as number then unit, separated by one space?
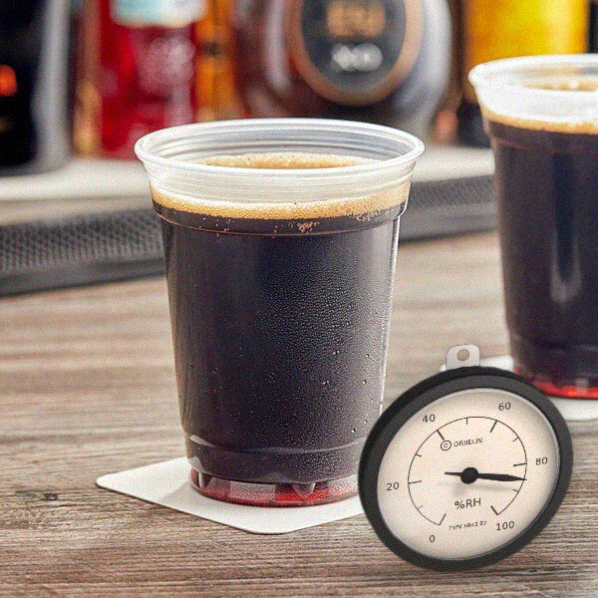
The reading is 85 %
